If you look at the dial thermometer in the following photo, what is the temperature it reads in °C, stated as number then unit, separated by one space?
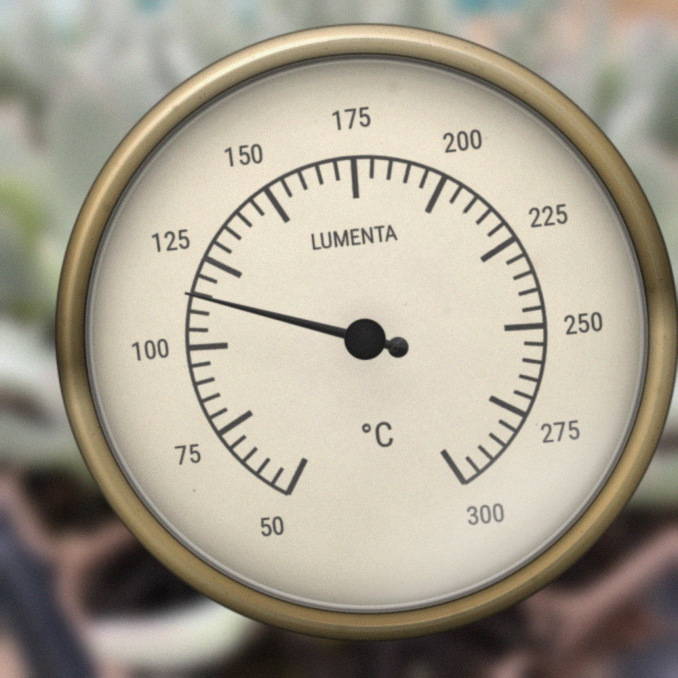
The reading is 115 °C
